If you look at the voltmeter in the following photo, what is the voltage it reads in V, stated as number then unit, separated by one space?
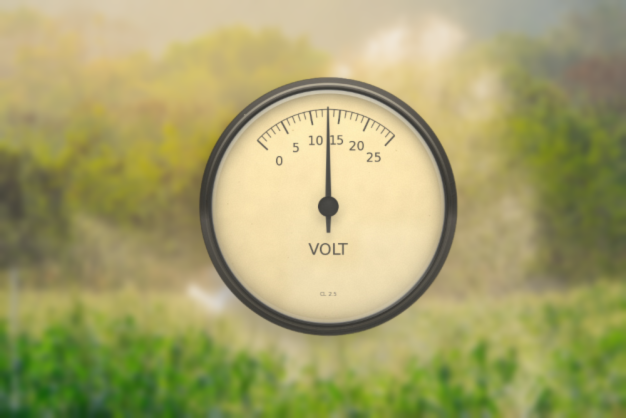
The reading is 13 V
